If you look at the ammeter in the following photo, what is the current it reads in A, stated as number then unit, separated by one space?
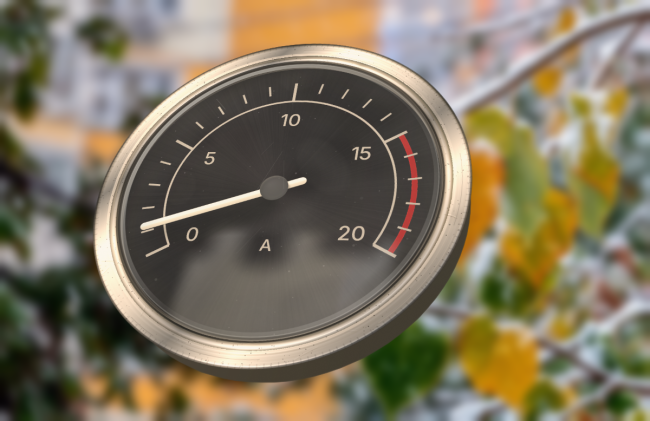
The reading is 1 A
